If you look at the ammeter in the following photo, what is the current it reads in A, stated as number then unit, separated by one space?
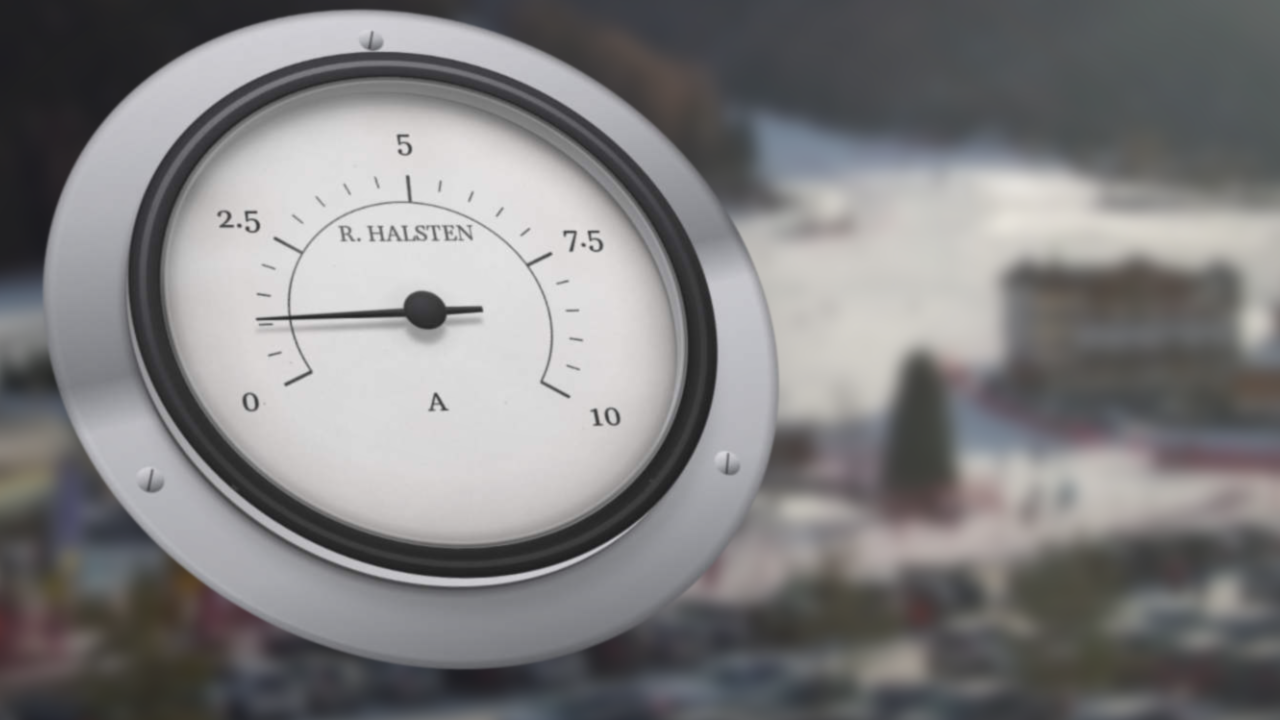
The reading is 1 A
